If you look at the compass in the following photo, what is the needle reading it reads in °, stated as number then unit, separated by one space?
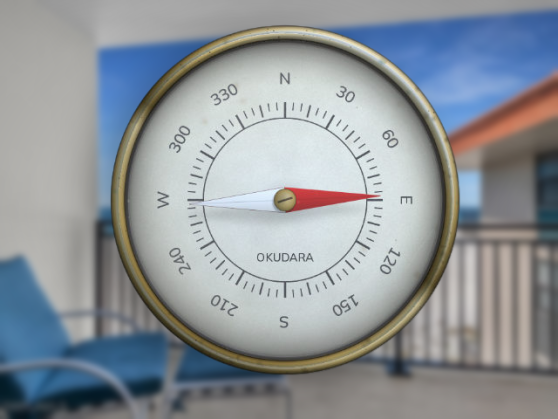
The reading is 87.5 °
